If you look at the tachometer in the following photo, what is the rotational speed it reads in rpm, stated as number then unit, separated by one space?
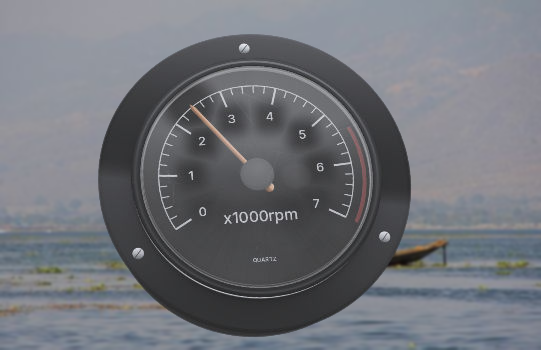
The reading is 2400 rpm
